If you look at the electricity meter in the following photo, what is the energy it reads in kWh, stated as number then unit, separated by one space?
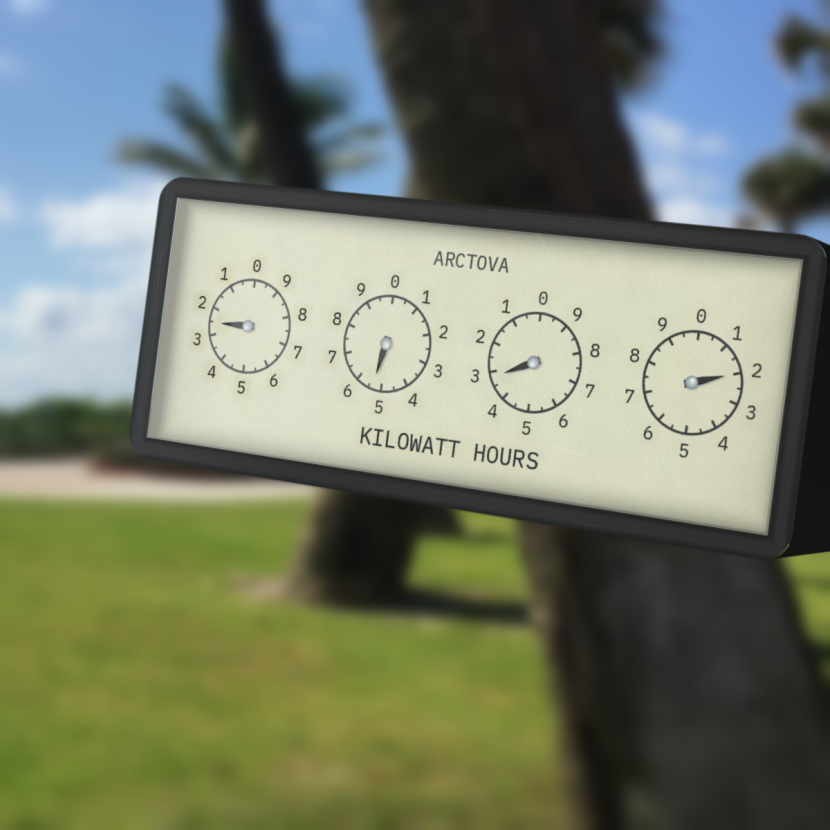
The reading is 2532 kWh
